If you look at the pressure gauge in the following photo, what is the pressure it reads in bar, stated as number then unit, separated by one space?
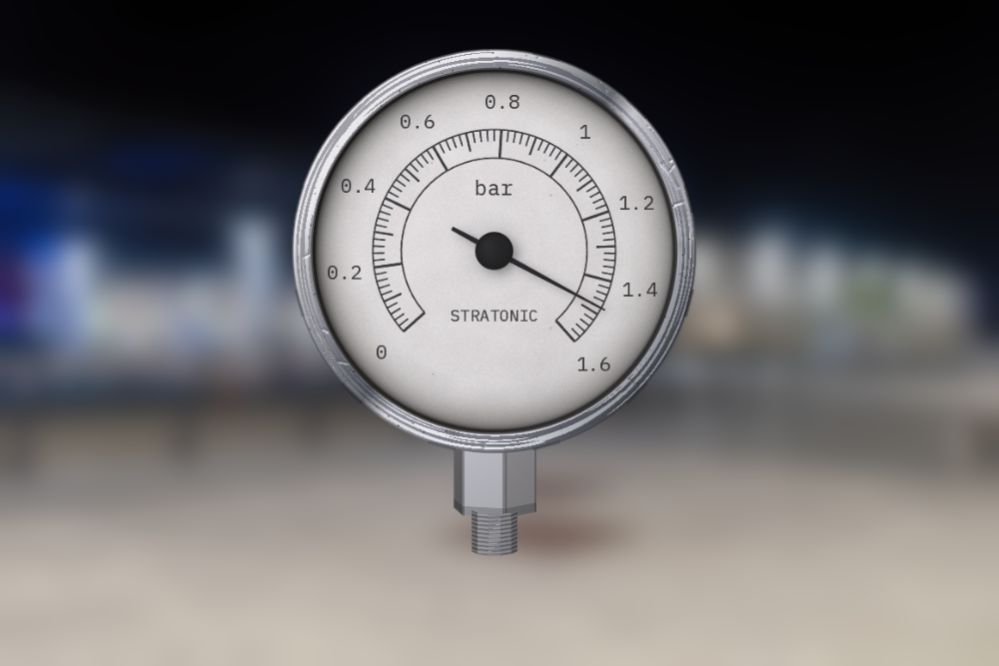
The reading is 1.48 bar
